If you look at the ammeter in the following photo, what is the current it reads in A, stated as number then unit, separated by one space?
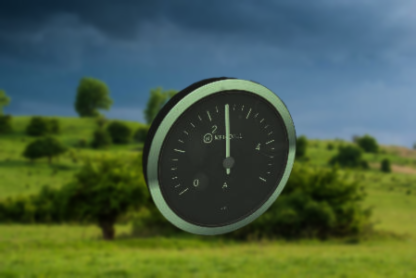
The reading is 2.4 A
